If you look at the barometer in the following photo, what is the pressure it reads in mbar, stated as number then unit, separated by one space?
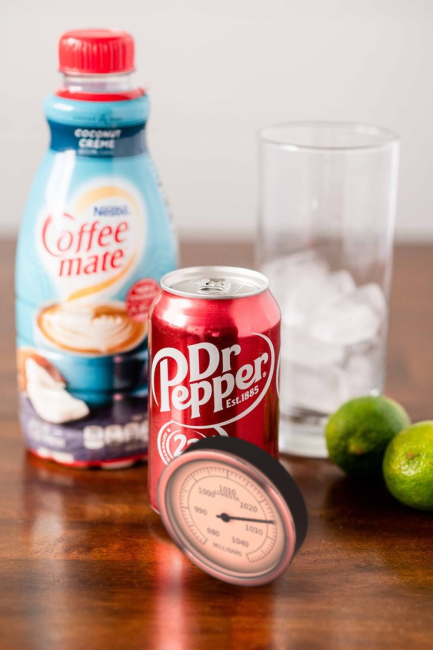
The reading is 1025 mbar
